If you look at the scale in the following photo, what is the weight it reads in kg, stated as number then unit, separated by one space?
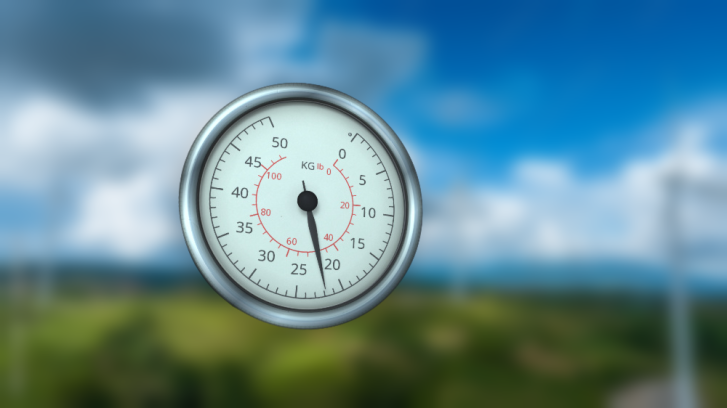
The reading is 22 kg
